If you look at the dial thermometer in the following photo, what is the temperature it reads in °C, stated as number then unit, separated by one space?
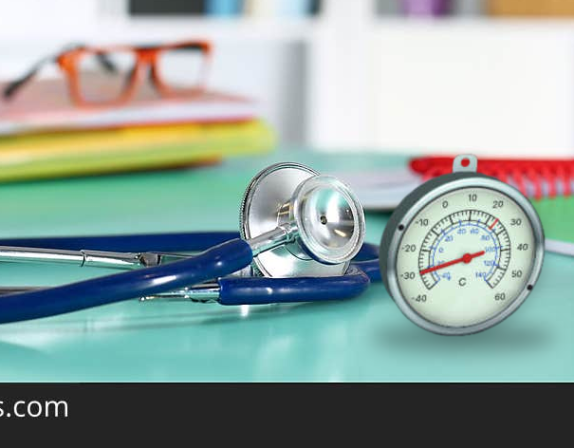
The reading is -30 °C
